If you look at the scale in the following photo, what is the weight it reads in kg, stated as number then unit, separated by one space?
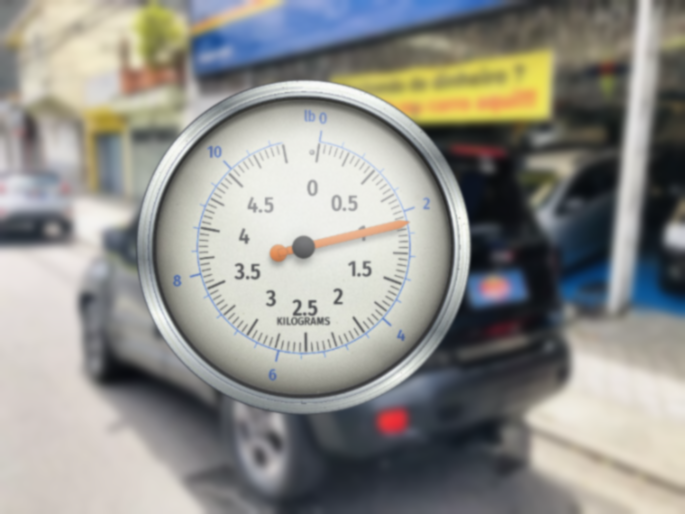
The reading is 1 kg
